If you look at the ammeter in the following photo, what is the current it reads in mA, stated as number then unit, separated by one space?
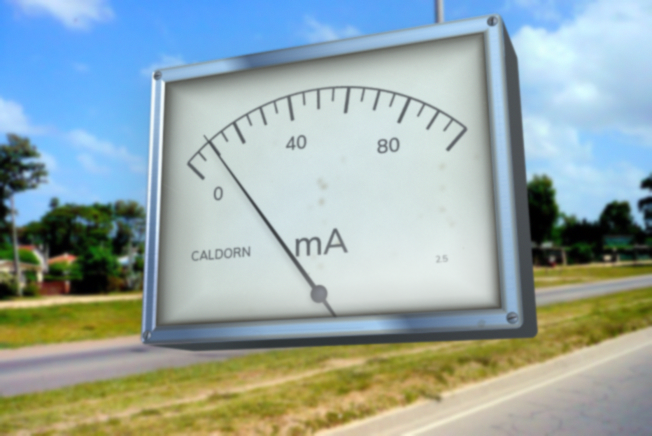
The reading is 10 mA
